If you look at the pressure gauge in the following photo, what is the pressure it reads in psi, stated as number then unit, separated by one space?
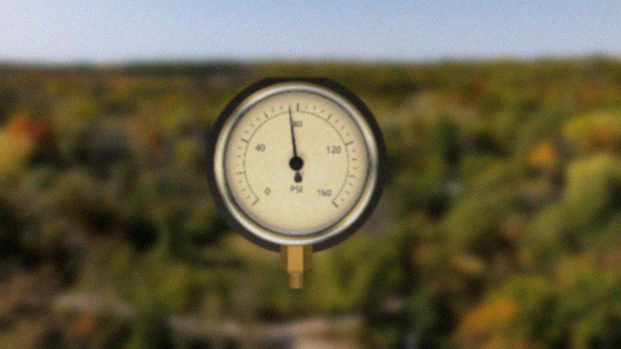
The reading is 75 psi
